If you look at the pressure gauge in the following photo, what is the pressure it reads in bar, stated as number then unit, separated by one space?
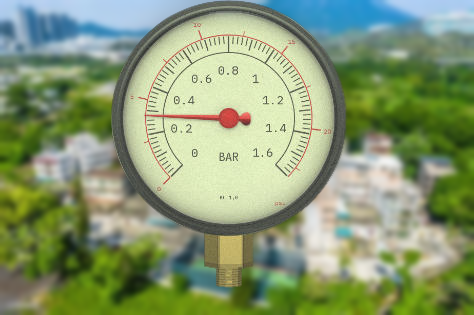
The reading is 0.28 bar
